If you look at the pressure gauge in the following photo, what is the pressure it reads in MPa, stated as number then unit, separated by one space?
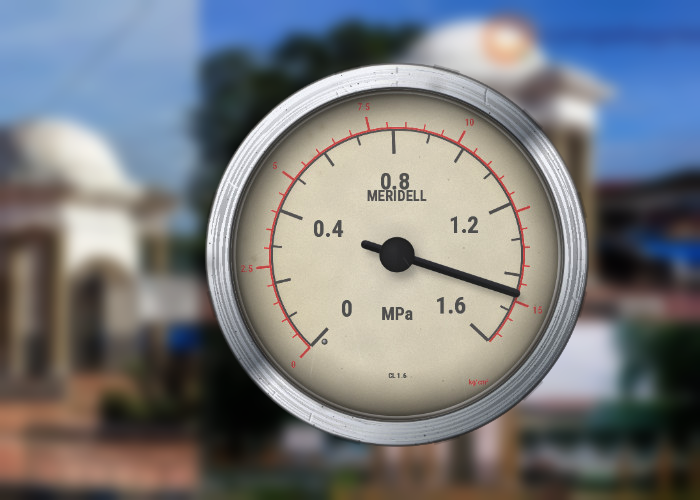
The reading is 1.45 MPa
